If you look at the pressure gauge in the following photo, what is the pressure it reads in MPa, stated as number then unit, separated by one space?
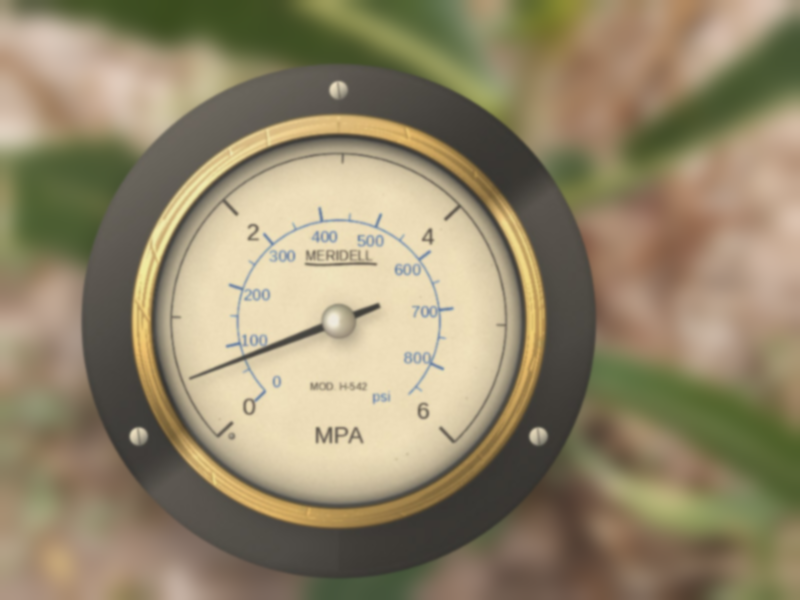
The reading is 0.5 MPa
